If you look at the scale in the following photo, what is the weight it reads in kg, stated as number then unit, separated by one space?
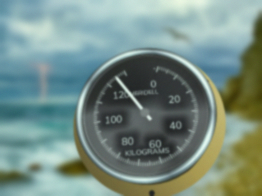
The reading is 125 kg
